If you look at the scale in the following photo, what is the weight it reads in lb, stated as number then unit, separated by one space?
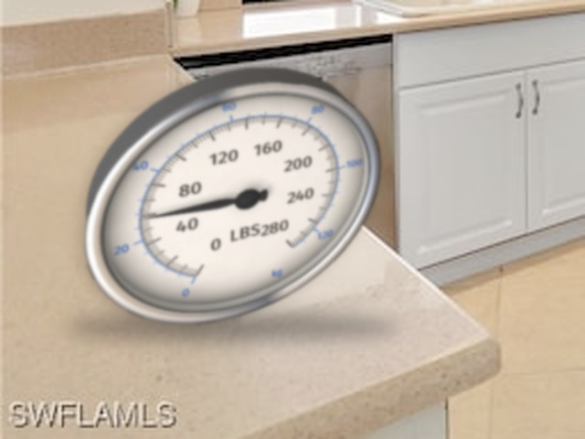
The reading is 60 lb
